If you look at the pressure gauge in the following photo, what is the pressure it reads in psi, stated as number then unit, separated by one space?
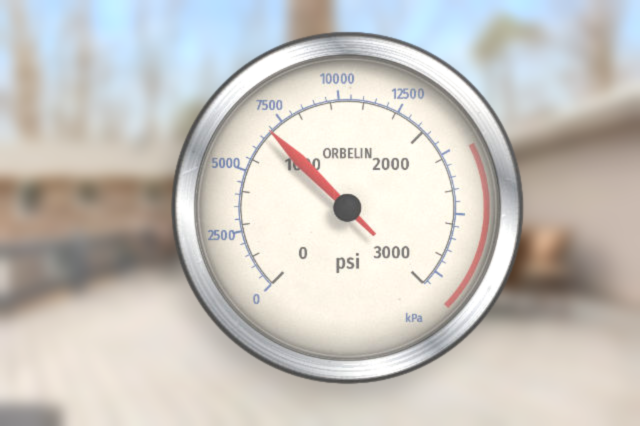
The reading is 1000 psi
